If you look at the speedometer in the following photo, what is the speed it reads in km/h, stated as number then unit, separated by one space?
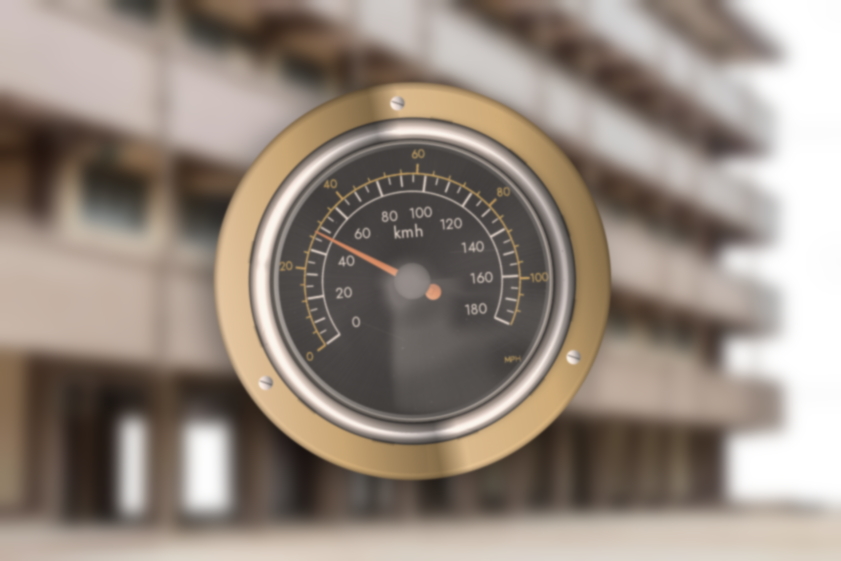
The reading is 47.5 km/h
